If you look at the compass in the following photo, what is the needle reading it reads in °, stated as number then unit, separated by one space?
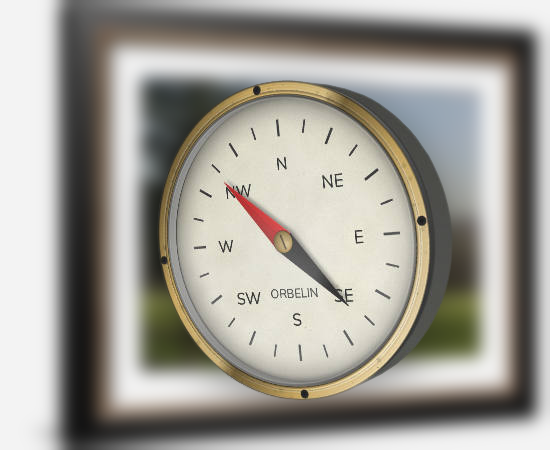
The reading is 315 °
